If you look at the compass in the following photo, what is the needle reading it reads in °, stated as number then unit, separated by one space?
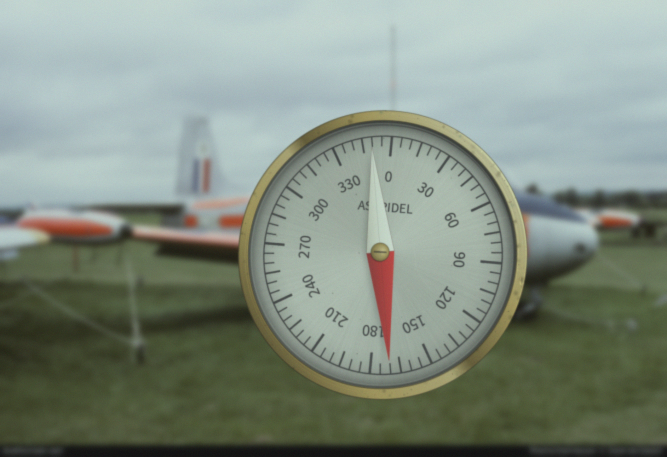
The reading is 170 °
